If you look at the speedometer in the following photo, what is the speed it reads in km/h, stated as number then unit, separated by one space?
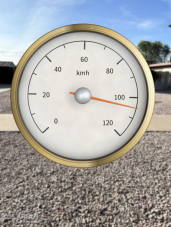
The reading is 105 km/h
